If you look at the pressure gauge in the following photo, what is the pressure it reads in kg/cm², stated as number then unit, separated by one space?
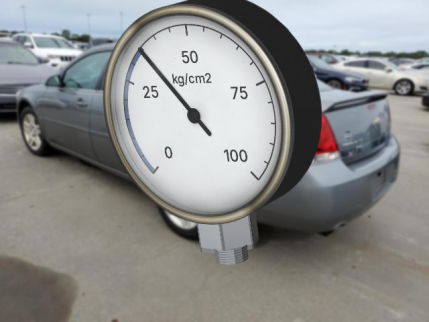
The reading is 35 kg/cm²
